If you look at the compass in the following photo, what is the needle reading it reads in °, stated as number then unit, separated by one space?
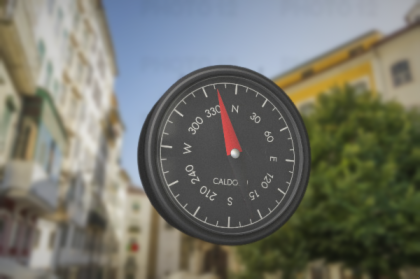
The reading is 340 °
